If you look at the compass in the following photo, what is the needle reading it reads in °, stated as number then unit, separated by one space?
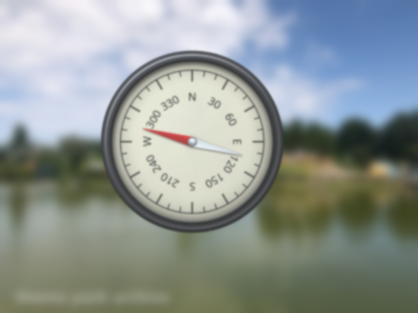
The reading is 285 °
